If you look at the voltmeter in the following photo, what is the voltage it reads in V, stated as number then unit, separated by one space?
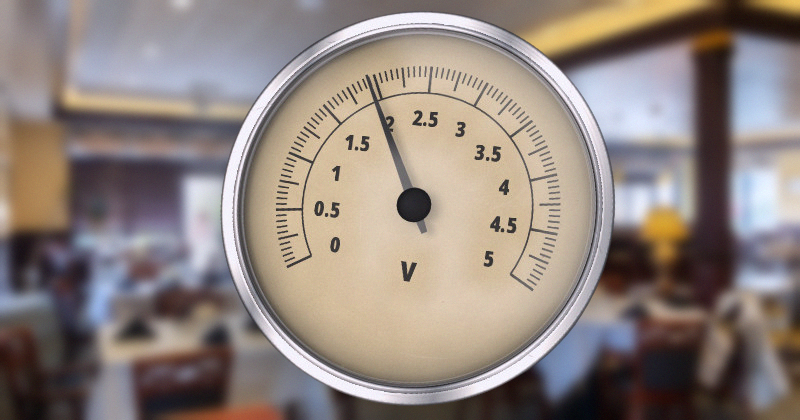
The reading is 1.95 V
